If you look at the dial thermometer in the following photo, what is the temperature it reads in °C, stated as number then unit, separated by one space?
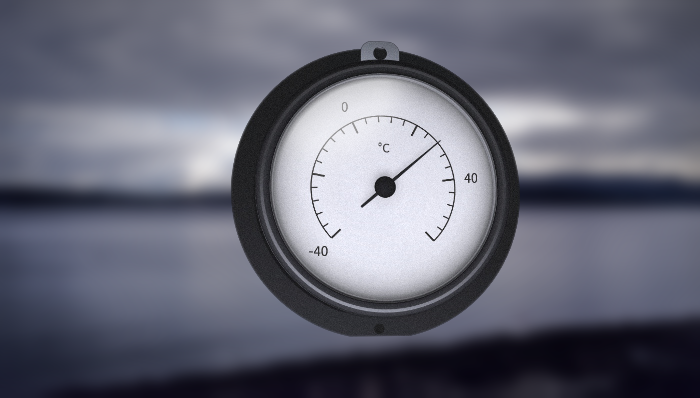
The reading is 28 °C
